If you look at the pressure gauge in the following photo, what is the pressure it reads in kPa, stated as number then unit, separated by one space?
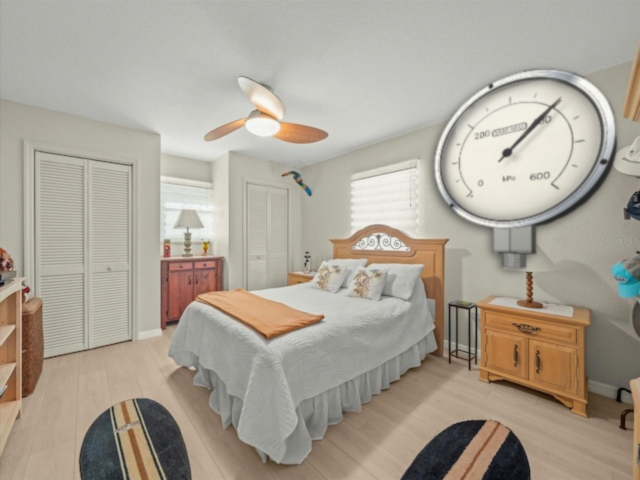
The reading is 400 kPa
